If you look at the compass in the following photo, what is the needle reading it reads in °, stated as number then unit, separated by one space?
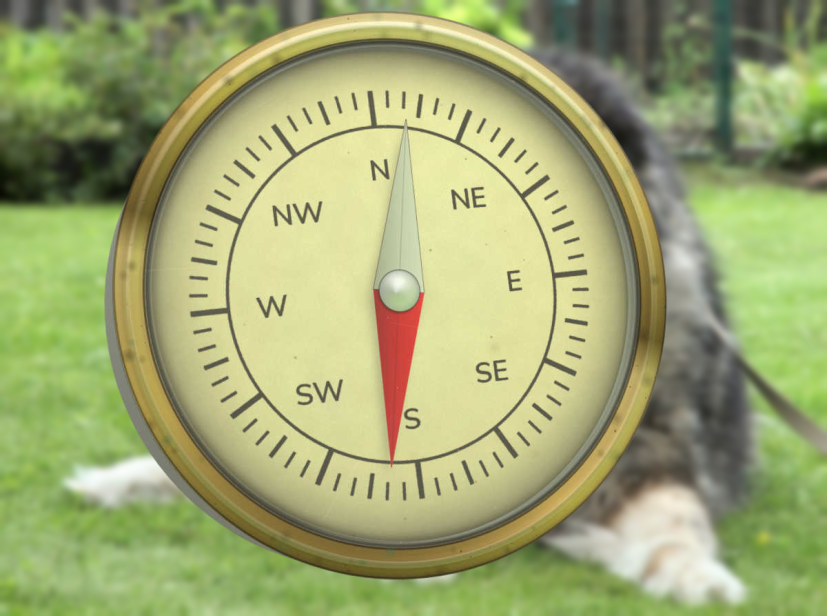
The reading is 190 °
